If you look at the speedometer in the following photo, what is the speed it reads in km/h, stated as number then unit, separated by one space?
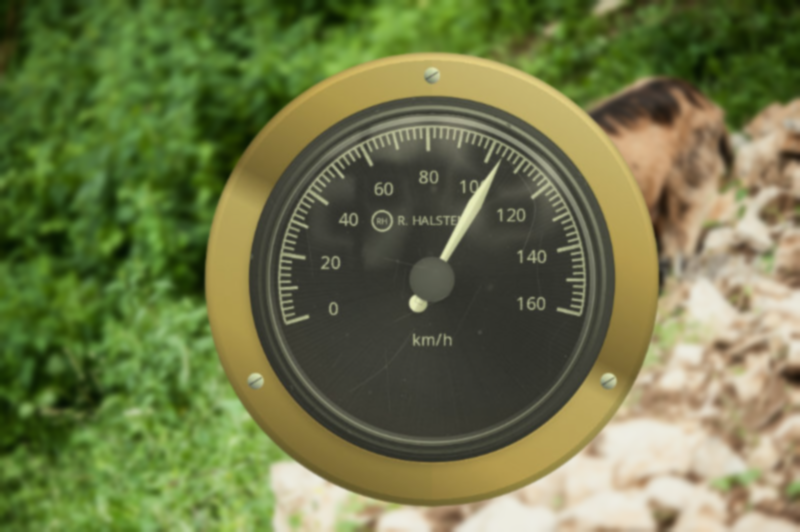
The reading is 104 km/h
